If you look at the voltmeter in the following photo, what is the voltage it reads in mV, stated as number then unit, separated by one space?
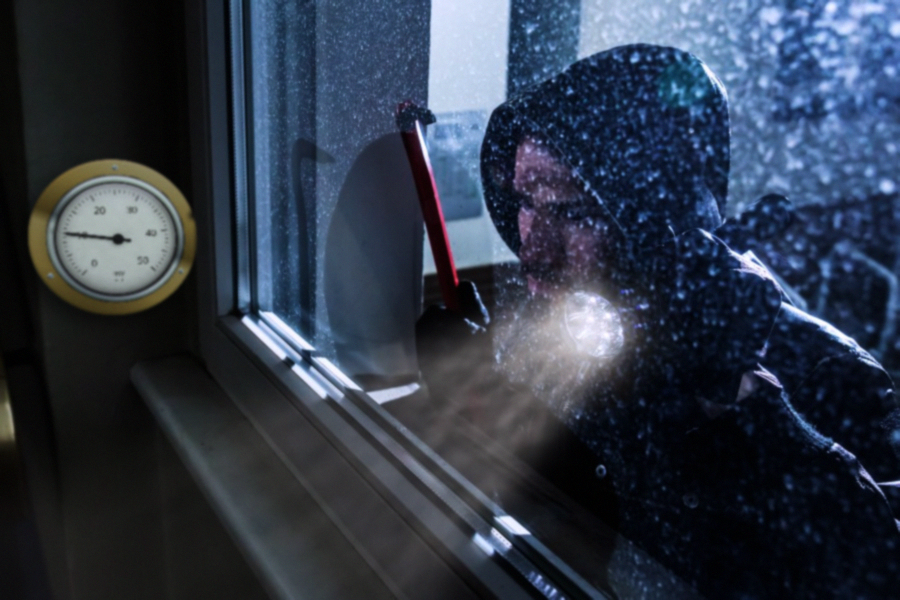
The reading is 10 mV
